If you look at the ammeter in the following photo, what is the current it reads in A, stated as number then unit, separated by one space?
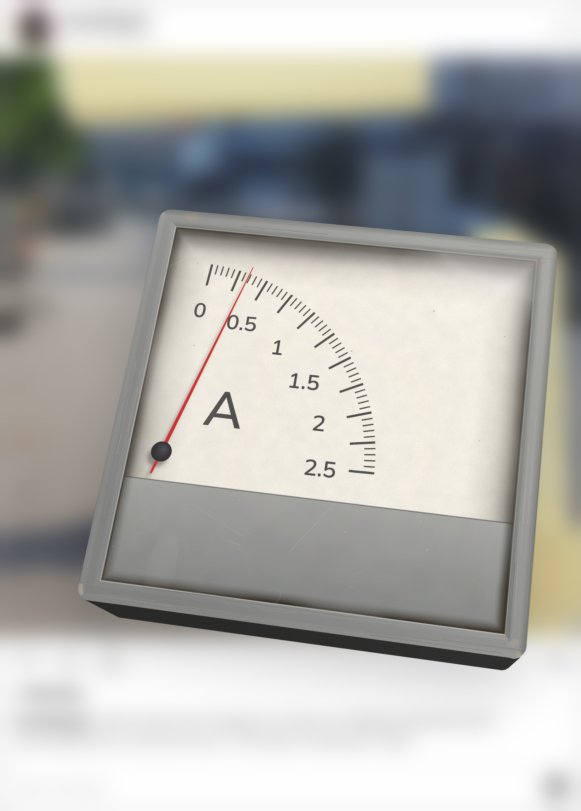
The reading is 0.35 A
